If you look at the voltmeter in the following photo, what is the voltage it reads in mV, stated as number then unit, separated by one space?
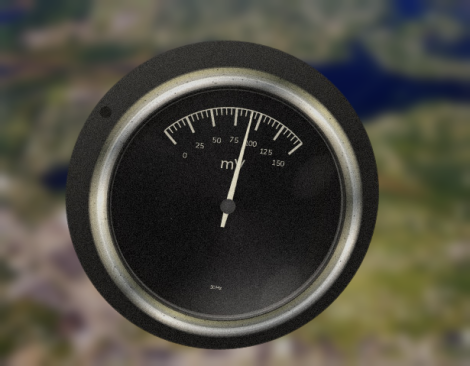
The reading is 90 mV
